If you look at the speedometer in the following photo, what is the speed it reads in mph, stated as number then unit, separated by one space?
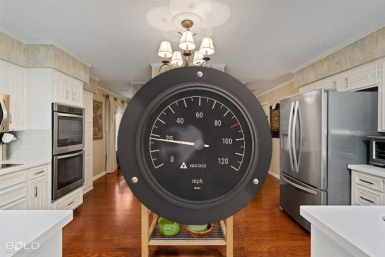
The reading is 17.5 mph
